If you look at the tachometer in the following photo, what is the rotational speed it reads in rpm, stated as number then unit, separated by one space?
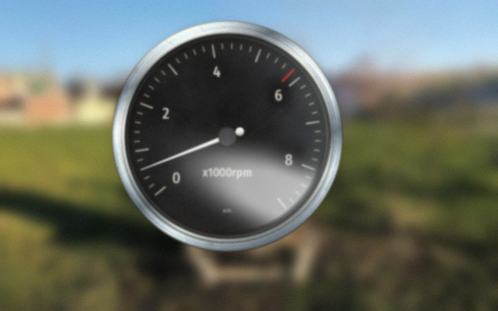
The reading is 600 rpm
